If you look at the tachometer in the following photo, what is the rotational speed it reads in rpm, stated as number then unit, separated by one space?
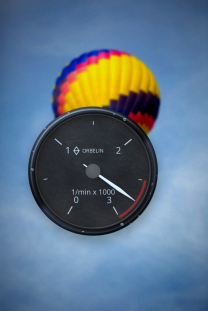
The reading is 2750 rpm
